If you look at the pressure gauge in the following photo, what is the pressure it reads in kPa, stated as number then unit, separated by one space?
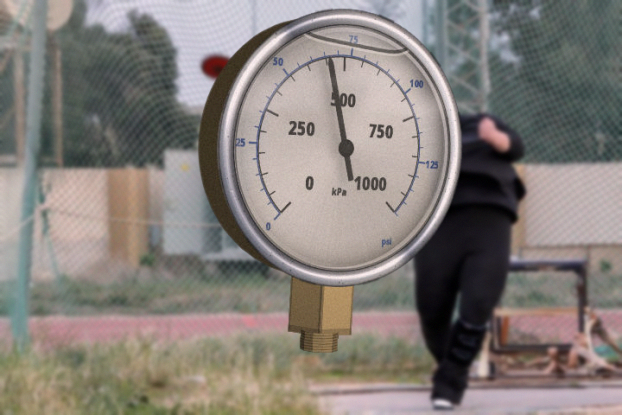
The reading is 450 kPa
